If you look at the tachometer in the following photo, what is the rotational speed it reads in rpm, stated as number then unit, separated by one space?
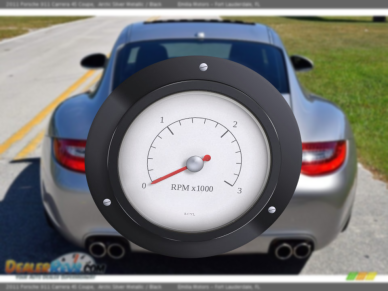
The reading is 0 rpm
